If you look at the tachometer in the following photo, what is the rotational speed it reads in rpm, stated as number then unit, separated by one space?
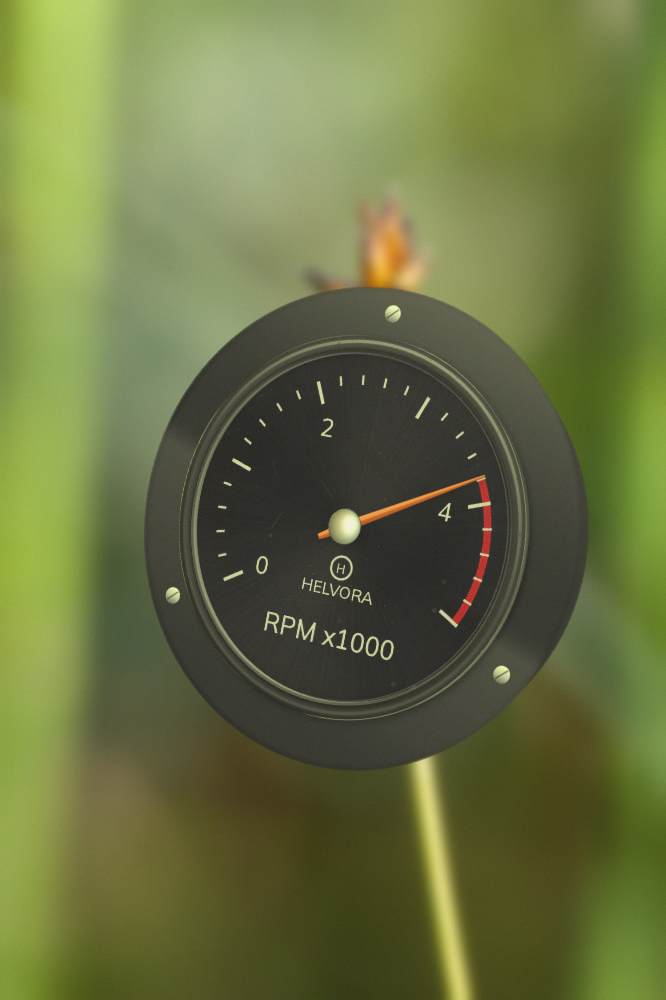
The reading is 3800 rpm
